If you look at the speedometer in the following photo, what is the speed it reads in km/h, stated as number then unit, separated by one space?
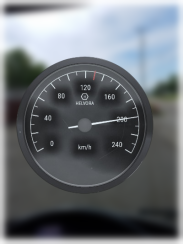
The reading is 200 km/h
